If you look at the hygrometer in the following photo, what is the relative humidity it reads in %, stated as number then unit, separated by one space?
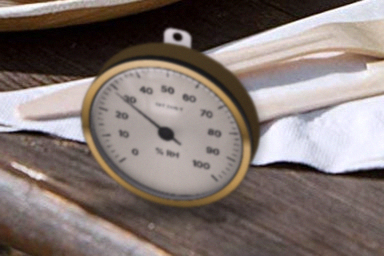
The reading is 30 %
